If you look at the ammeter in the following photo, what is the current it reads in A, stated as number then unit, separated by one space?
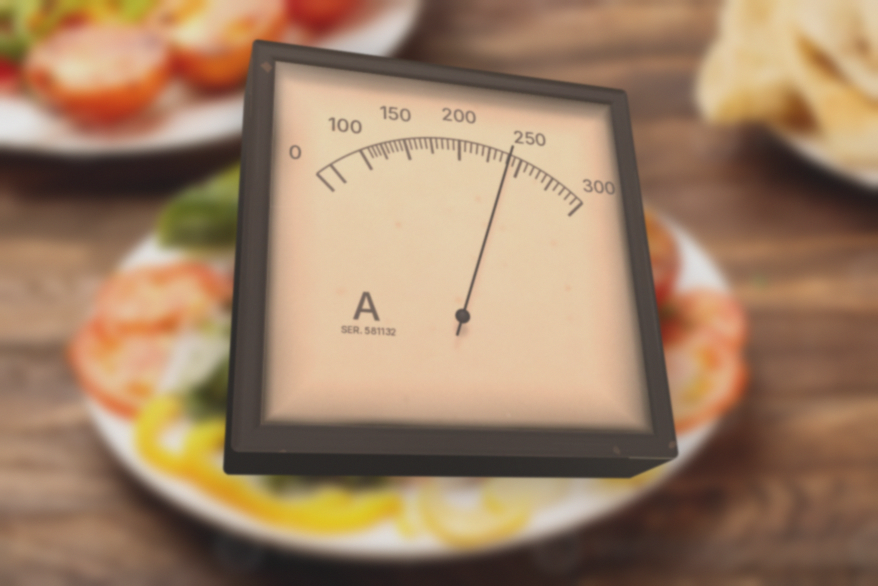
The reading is 240 A
